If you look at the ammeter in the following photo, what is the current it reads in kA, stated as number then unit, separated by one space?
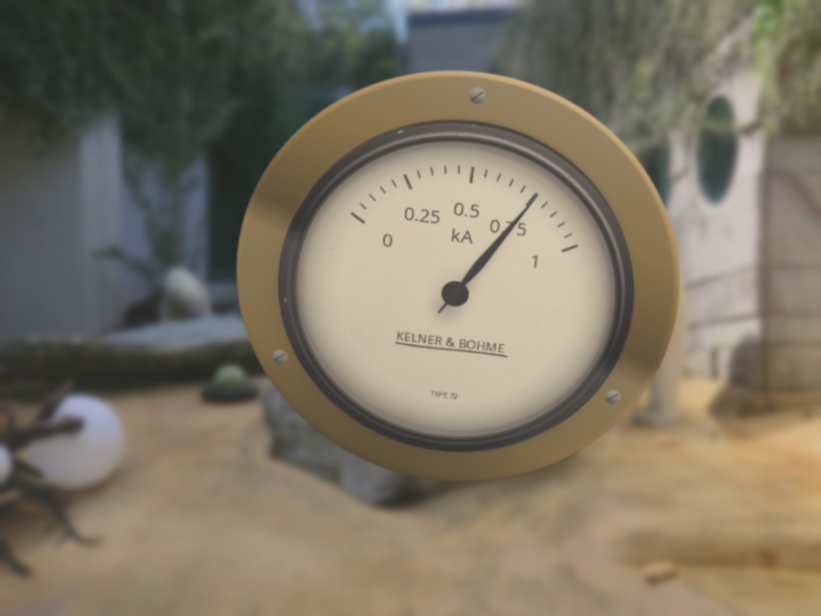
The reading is 0.75 kA
